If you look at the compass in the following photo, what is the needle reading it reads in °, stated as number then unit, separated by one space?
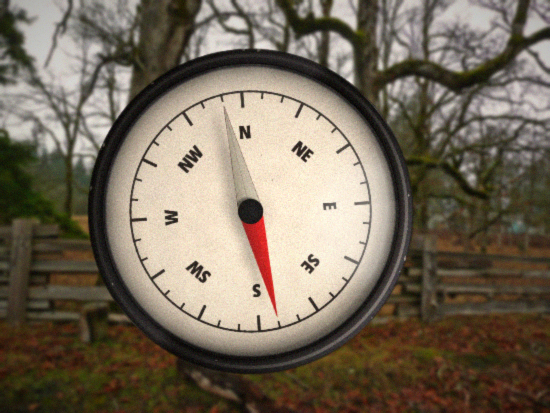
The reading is 170 °
